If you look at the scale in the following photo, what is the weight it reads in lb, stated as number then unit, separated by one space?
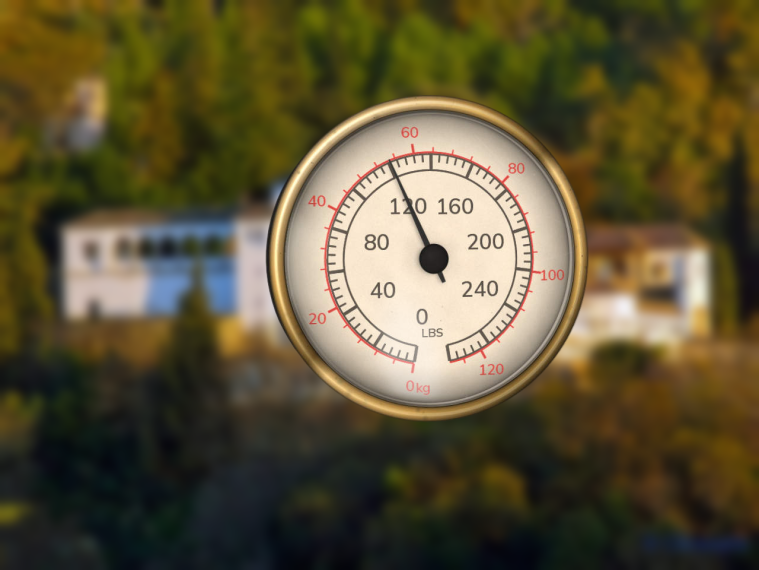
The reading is 120 lb
